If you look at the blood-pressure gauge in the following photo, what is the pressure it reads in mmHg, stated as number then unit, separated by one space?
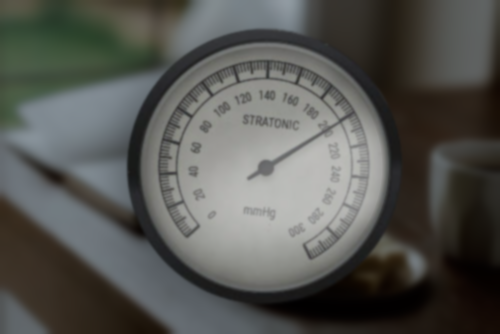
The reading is 200 mmHg
